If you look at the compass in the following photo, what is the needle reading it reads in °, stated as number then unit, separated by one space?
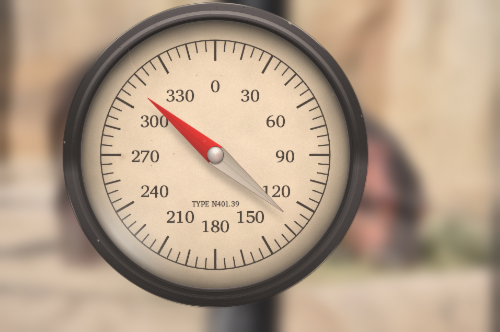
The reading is 310 °
